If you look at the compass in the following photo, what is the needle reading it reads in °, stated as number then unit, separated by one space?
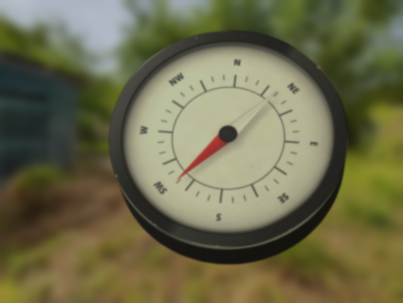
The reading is 220 °
